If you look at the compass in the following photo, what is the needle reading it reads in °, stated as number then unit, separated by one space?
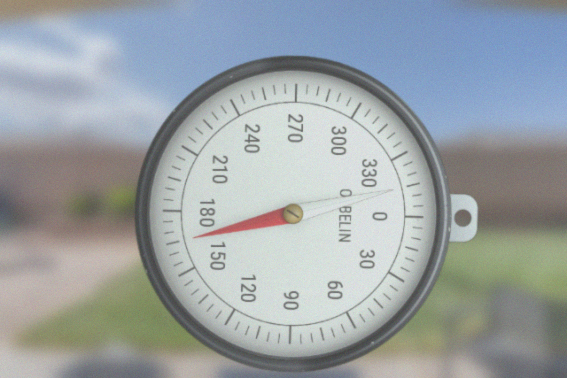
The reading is 165 °
